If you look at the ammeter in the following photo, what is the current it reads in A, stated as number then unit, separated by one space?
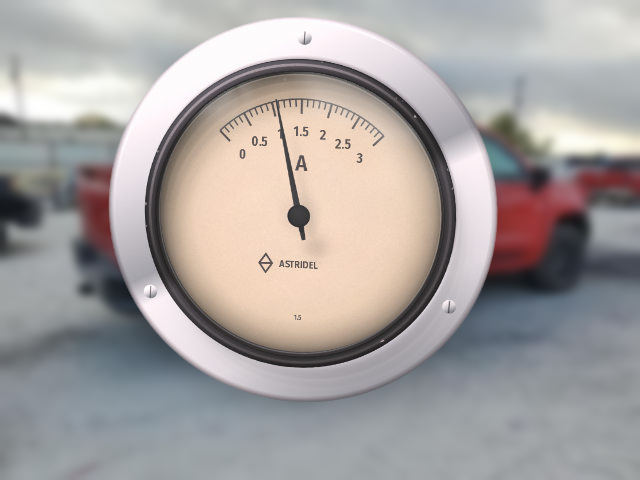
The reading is 1.1 A
